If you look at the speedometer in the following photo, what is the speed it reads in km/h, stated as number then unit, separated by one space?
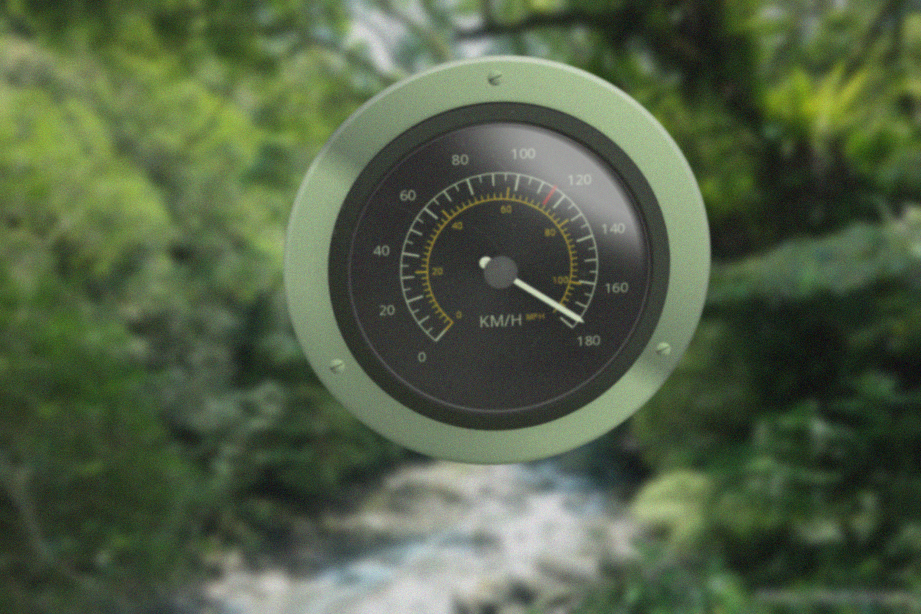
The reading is 175 km/h
